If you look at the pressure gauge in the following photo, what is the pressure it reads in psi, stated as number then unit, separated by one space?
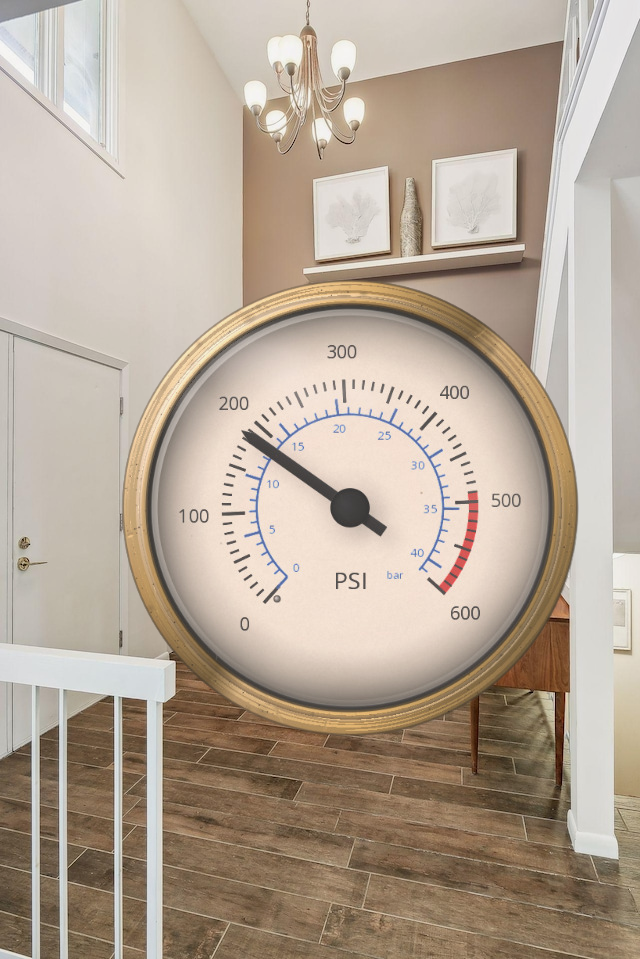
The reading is 185 psi
